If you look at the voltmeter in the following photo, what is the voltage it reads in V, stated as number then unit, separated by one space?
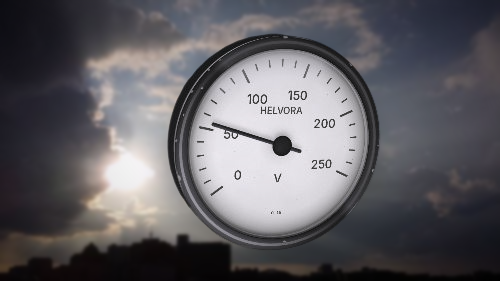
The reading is 55 V
